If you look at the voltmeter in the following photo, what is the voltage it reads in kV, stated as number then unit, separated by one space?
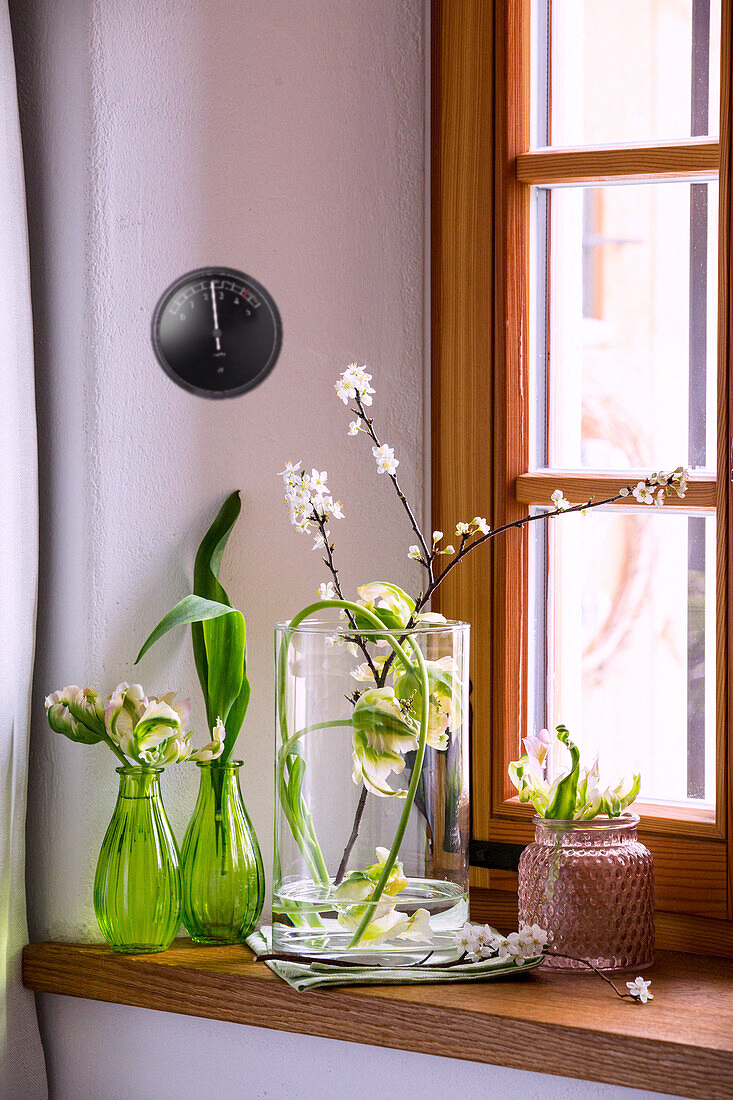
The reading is 2.5 kV
